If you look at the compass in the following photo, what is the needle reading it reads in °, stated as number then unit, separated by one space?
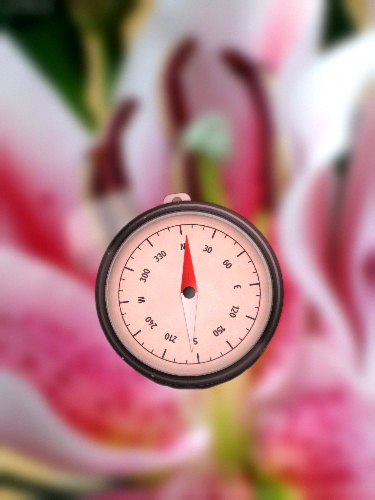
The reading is 5 °
